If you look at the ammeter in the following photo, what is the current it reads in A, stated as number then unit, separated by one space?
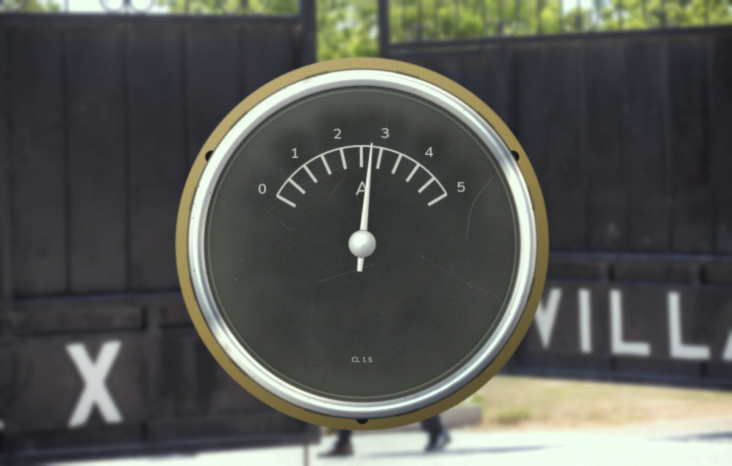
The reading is 2.75 A
